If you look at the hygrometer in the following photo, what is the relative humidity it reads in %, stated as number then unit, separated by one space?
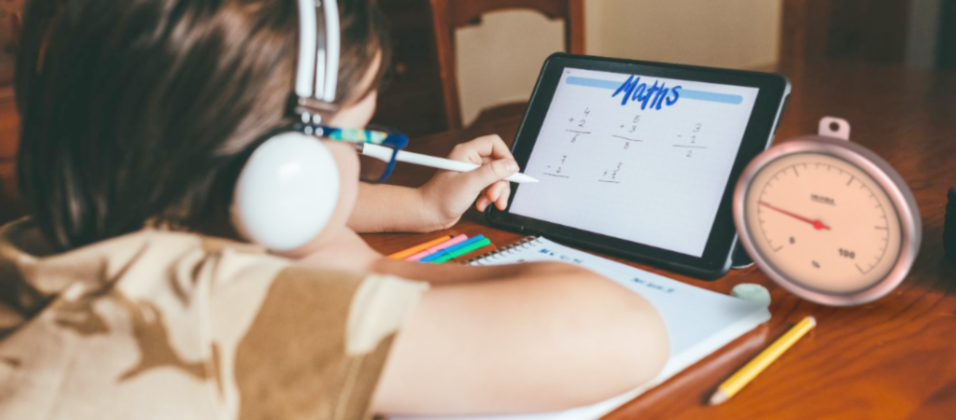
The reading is 20 %
